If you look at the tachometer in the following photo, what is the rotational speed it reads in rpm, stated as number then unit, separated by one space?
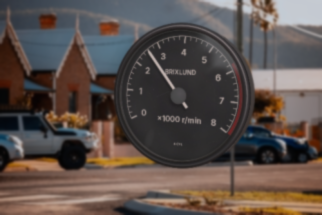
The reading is 2600 rpm
